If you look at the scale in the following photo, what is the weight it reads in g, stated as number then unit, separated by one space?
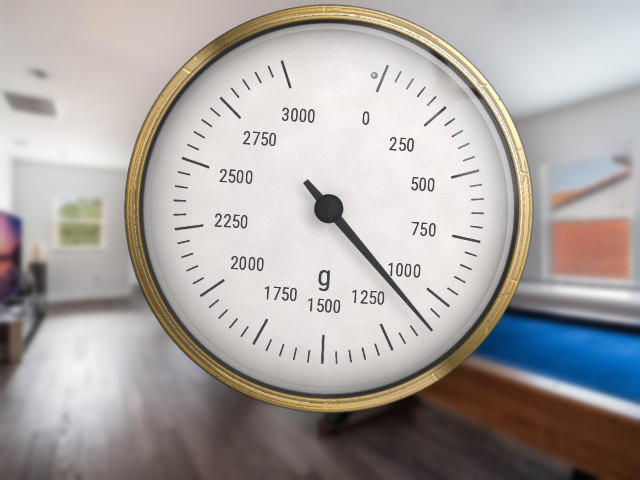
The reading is 1100 g
